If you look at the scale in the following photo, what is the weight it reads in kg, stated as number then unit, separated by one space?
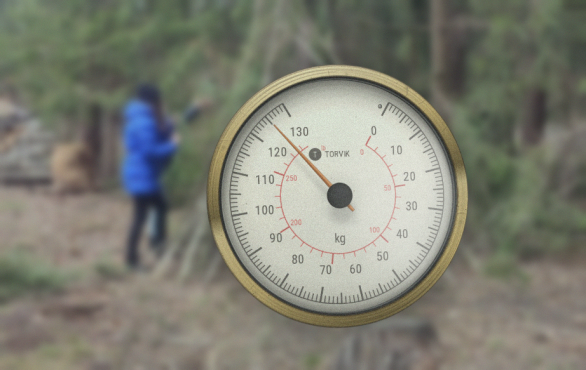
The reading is 125 kg
